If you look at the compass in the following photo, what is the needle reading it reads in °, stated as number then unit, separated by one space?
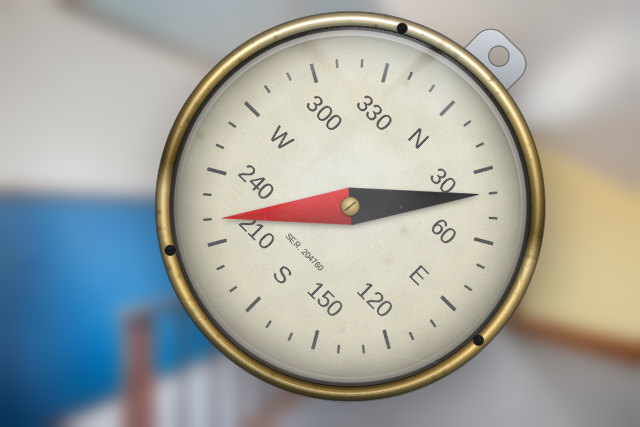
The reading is 220 °
